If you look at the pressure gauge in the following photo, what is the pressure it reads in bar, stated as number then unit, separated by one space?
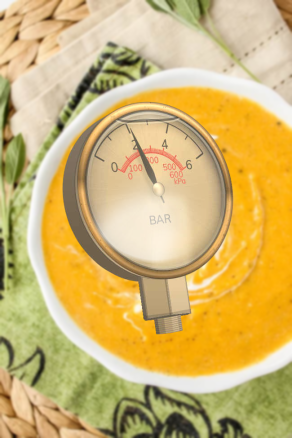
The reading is 2 bar
